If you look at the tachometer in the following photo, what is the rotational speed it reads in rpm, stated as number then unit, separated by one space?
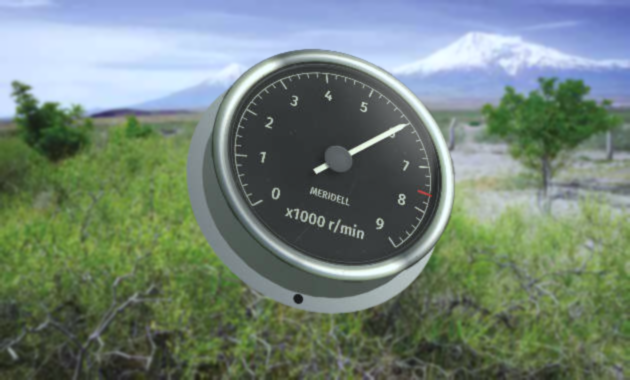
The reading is 6000 rpm
